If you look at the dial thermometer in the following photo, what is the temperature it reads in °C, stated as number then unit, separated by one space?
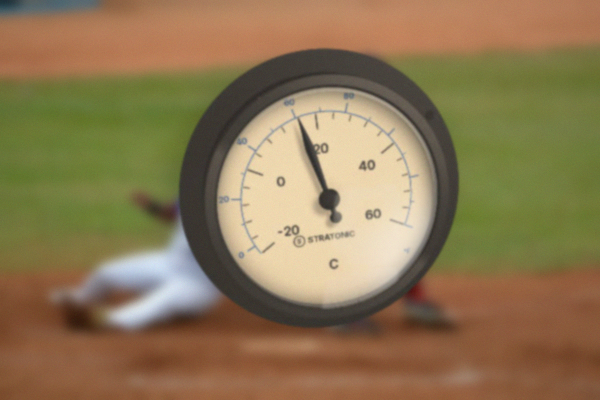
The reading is 16 °C
